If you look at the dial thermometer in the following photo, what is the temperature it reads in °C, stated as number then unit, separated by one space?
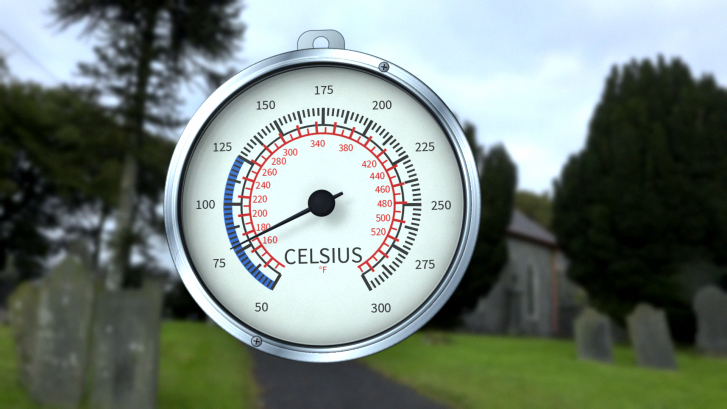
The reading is 77.5 °C
